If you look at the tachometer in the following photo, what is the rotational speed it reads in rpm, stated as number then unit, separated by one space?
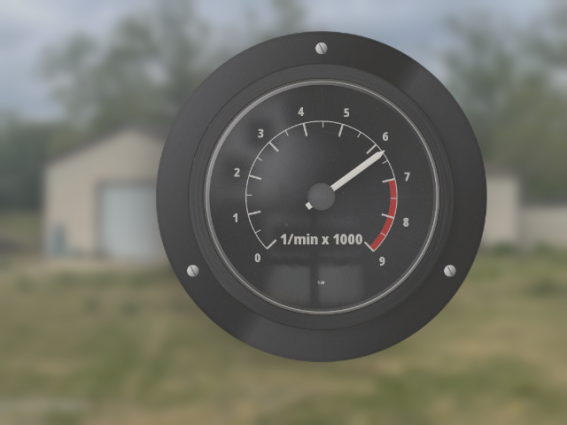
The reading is 6250 rpm
